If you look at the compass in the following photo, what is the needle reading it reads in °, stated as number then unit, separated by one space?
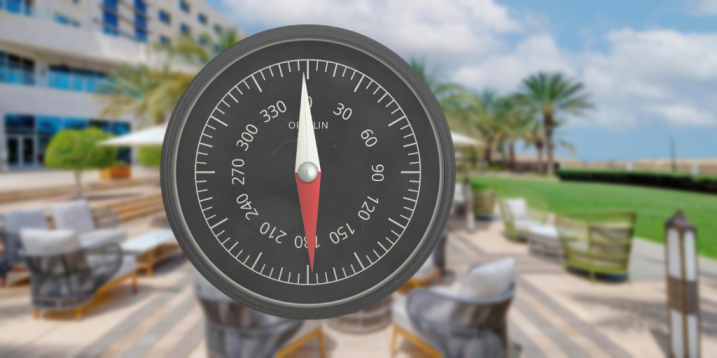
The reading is 177.5 °
